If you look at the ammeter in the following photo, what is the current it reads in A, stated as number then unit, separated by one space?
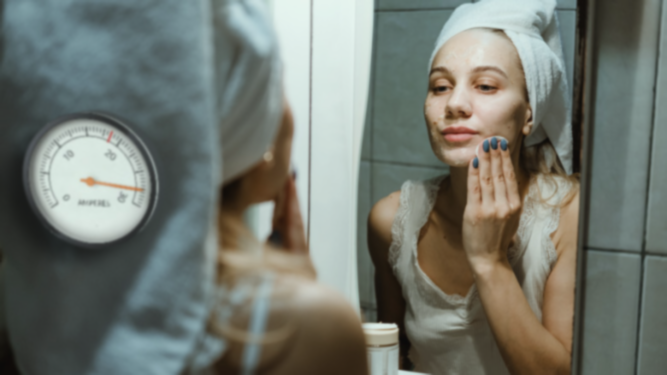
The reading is 27.5 A
